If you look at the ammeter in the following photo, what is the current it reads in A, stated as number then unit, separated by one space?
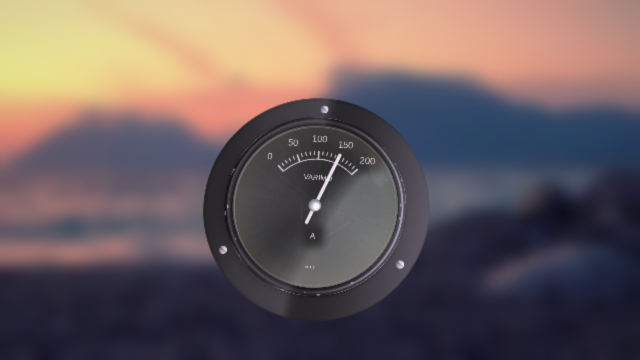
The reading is 150 A
